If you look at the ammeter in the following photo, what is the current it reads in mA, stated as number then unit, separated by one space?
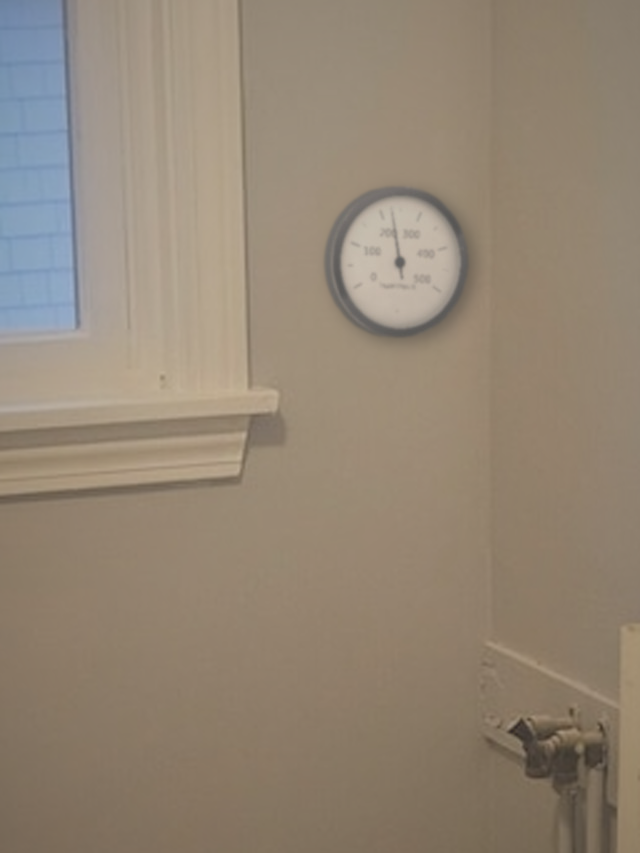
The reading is 225 mA
